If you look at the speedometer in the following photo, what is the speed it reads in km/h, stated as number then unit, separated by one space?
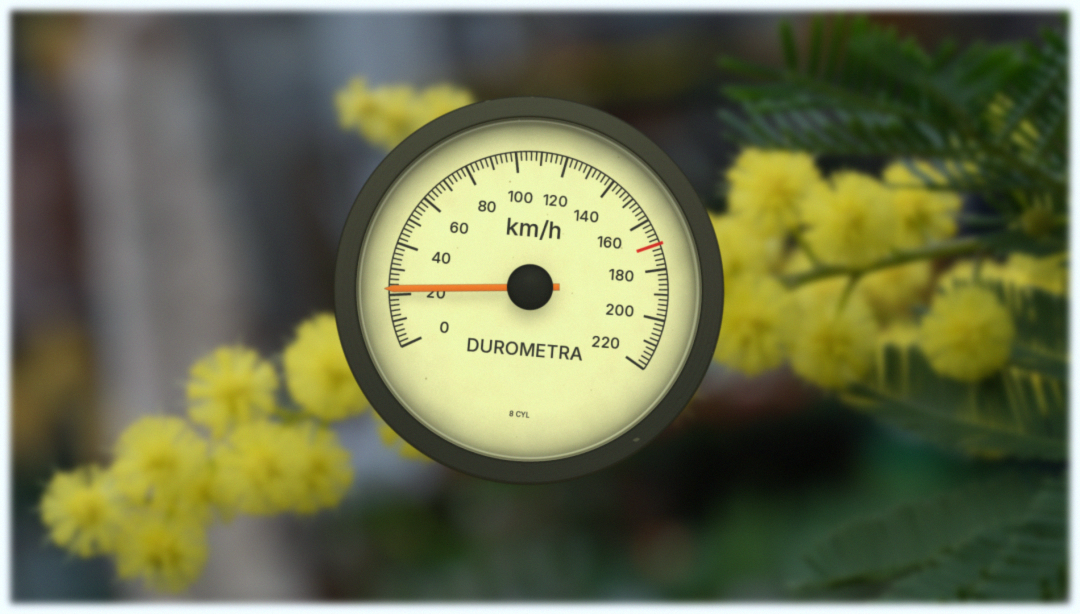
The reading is 22 km/h
